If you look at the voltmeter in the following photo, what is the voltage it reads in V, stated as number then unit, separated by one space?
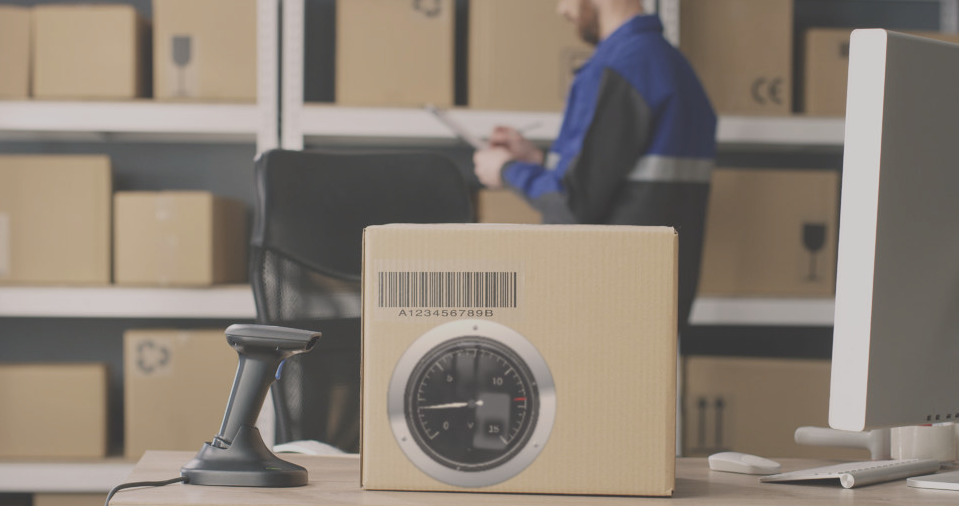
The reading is 2 V
